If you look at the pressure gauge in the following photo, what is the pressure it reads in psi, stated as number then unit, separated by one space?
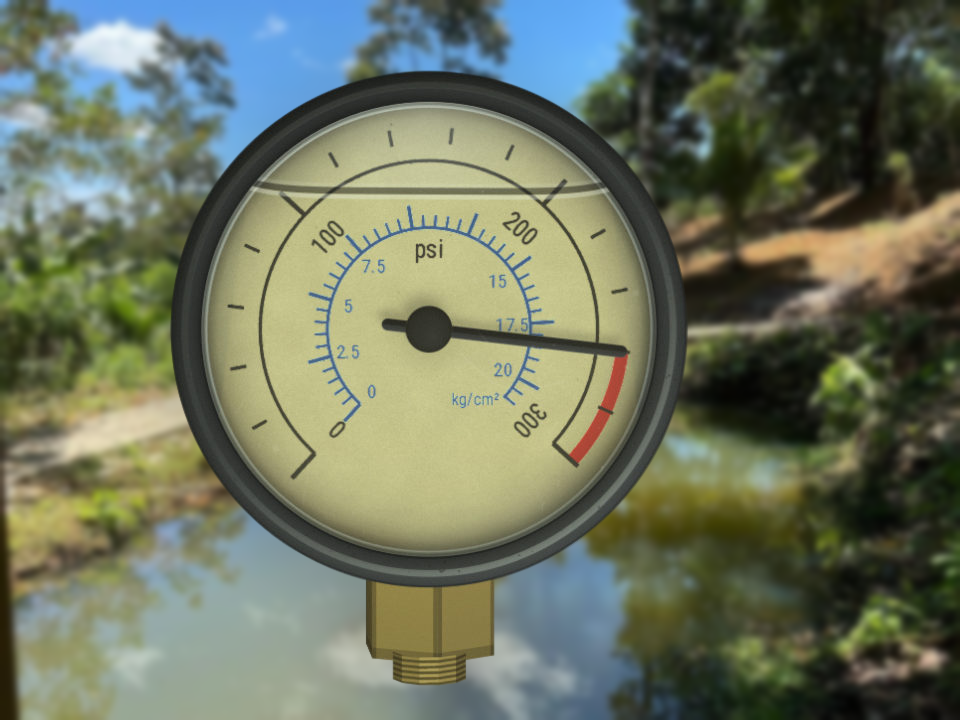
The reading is 260 psi
